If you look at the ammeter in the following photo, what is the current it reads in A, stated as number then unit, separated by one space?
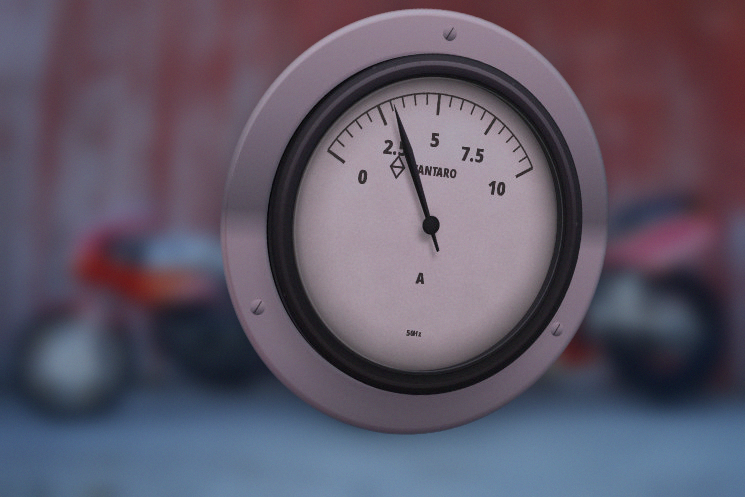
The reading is 3 A
